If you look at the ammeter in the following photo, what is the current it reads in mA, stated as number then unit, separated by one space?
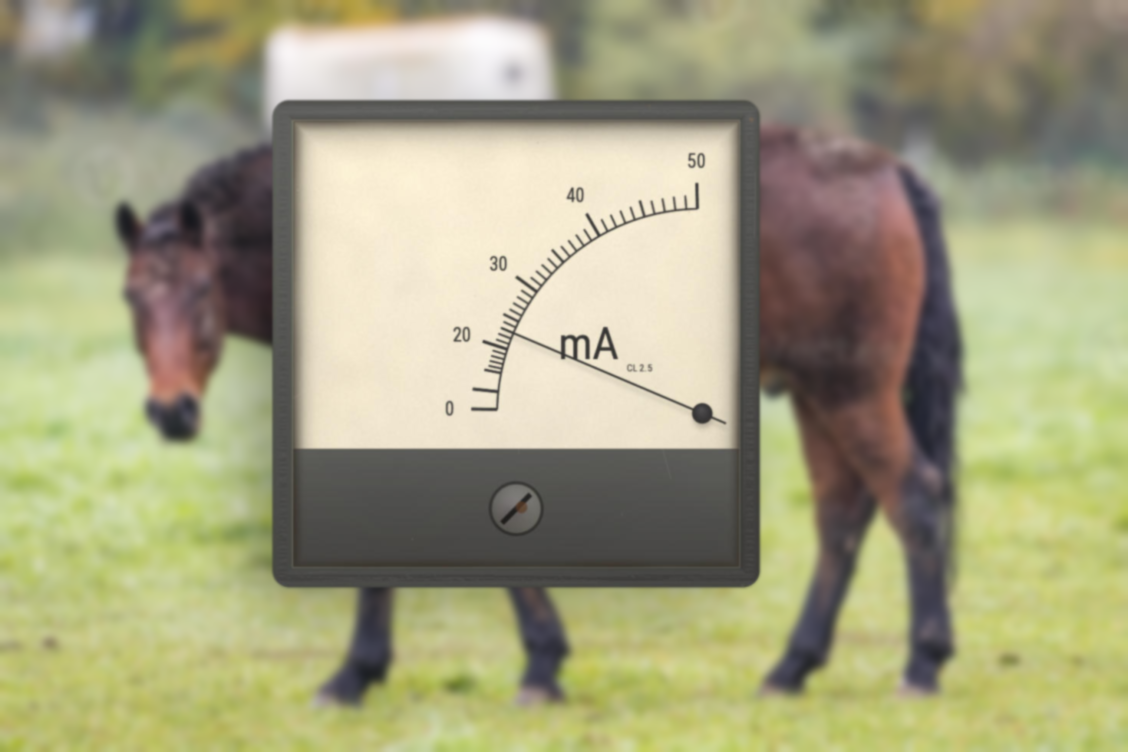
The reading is 23 mA
